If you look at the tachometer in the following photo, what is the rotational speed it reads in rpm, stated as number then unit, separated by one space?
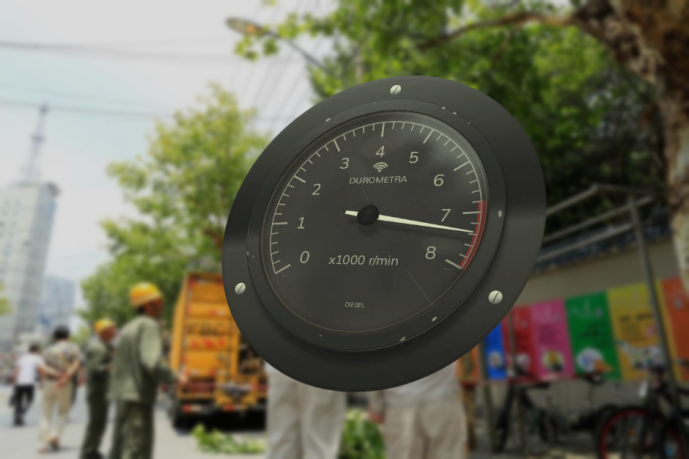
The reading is 7400 rpm
